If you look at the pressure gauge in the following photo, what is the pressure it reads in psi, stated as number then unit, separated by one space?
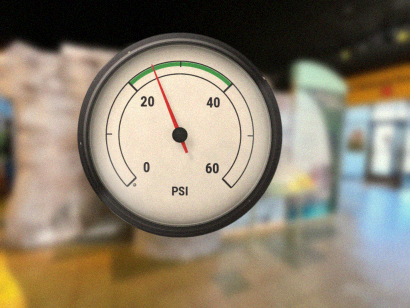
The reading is 25 psi
